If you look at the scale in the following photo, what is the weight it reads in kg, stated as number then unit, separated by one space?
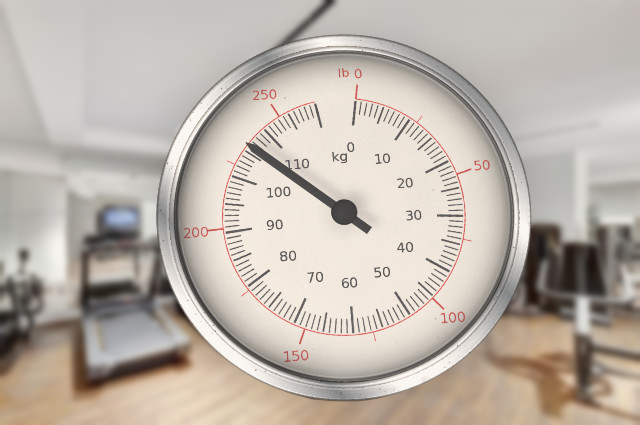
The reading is 106 kg
